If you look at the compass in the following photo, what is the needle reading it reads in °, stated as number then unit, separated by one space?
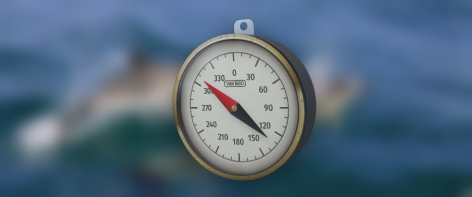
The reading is 310 °
